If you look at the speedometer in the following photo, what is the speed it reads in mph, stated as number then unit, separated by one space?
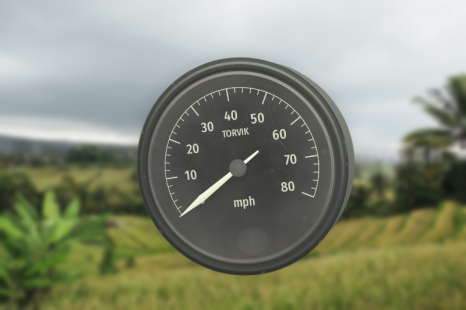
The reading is 0 mph
